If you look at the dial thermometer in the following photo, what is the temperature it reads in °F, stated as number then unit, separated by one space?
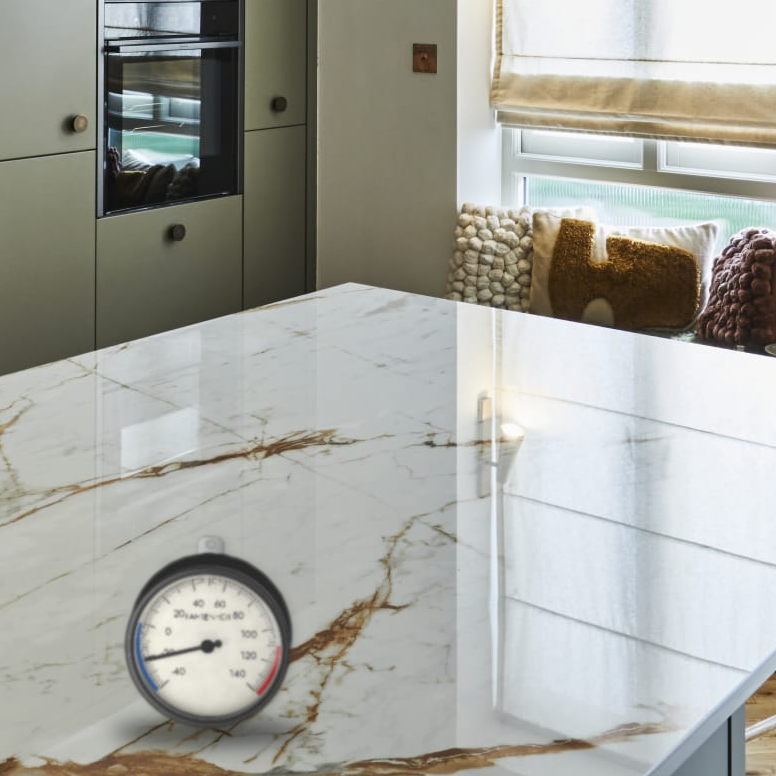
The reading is -20 °F
